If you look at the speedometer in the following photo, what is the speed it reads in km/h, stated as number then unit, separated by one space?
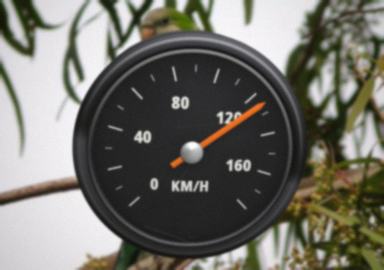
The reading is 125 km/h
